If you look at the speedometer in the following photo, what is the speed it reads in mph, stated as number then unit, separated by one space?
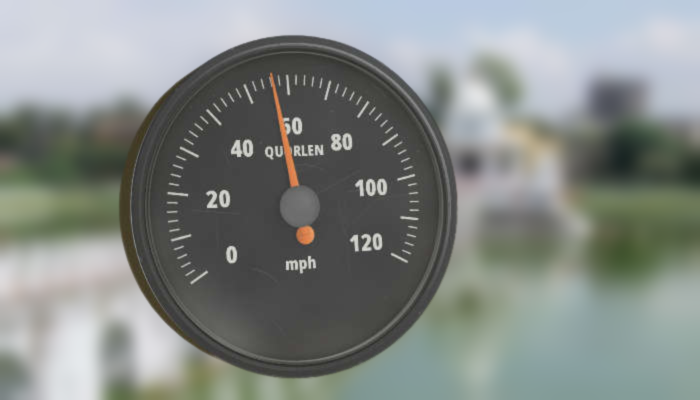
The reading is 56 mph
